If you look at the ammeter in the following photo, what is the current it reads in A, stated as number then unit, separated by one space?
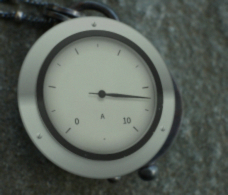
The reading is 8.5 A
